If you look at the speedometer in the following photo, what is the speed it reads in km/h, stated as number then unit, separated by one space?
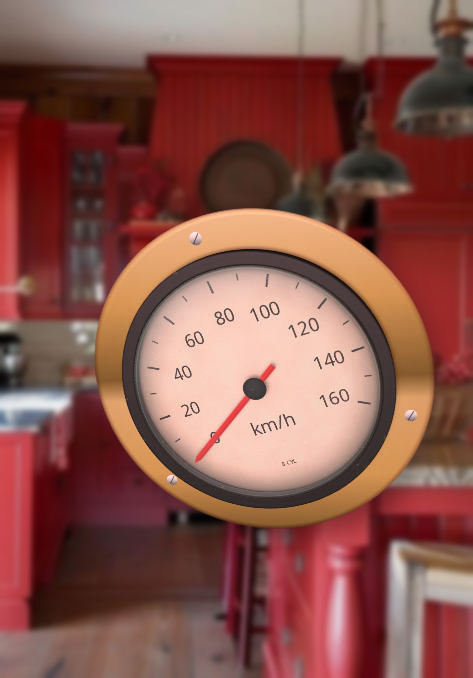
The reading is 0 km/h
